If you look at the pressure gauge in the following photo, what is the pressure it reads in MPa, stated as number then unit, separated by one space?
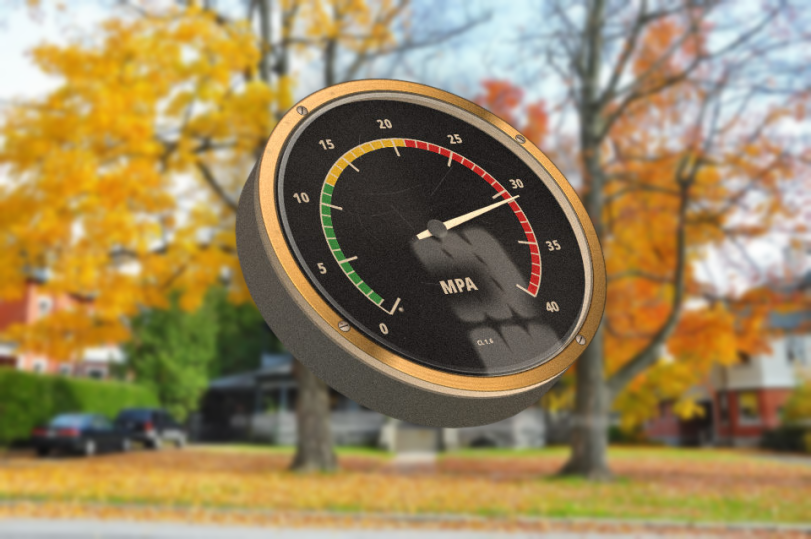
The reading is 31 MPa
